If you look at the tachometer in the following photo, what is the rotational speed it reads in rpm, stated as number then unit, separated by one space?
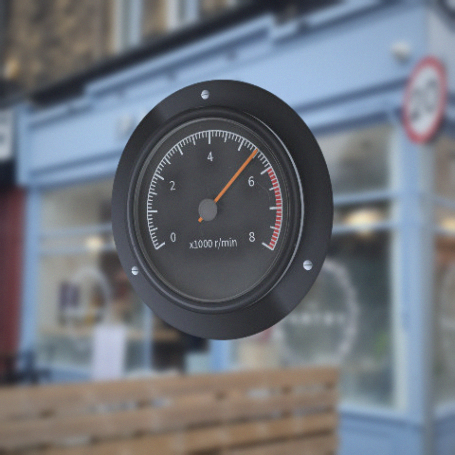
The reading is 5500 rpm
